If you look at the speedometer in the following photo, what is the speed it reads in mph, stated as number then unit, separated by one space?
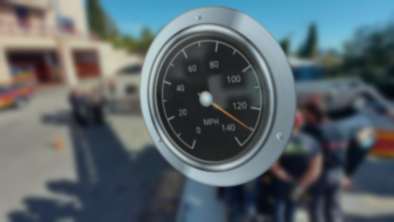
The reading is 130 mph
